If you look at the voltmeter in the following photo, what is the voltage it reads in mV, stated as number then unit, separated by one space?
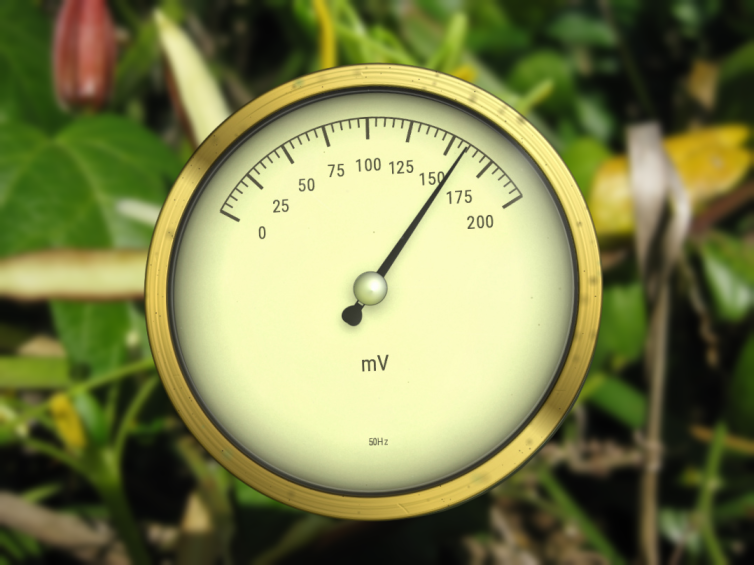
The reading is 160 mV
